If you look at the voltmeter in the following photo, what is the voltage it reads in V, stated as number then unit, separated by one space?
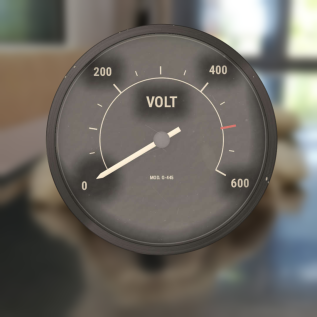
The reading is 0 V
